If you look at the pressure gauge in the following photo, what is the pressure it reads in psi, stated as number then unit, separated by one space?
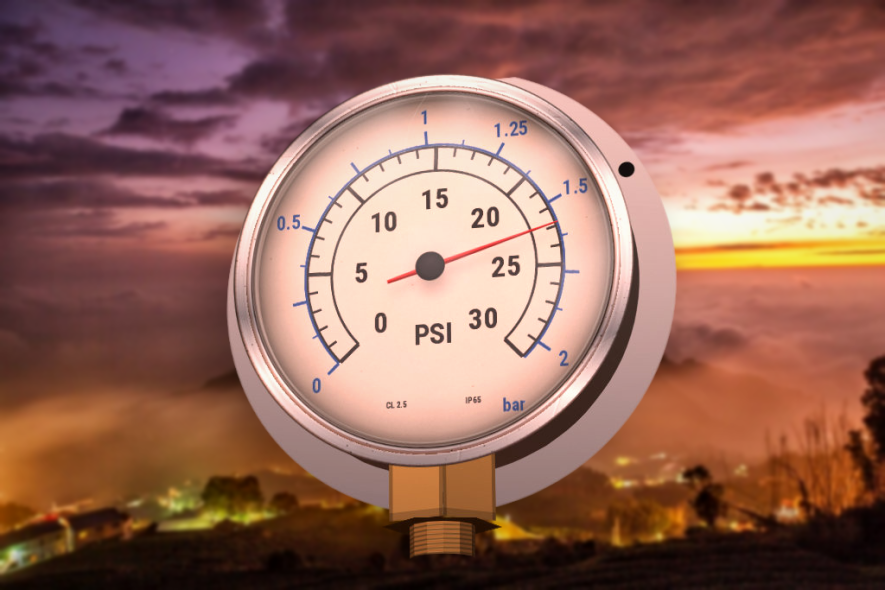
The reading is 23 psi
